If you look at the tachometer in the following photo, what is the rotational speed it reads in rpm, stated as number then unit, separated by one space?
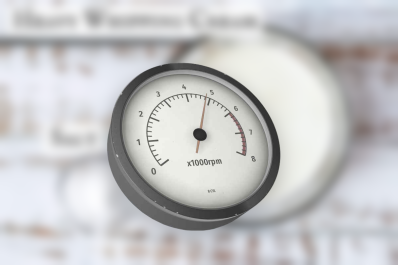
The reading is 4800 rpm
